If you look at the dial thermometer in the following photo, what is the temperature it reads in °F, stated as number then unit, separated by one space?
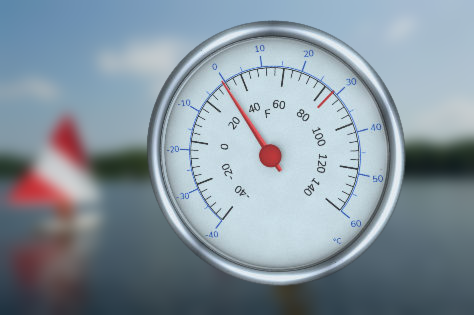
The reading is 32 °F
